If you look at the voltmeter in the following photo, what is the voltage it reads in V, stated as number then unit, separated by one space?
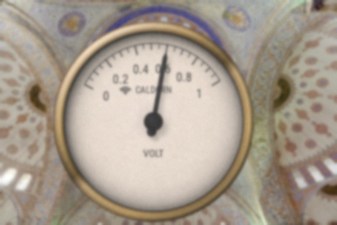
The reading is 0.6 V
